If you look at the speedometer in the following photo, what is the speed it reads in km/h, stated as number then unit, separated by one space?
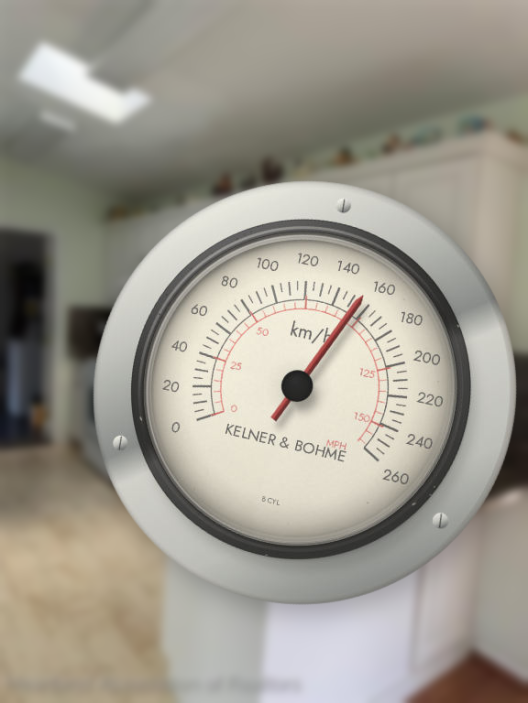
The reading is 155 km/h
